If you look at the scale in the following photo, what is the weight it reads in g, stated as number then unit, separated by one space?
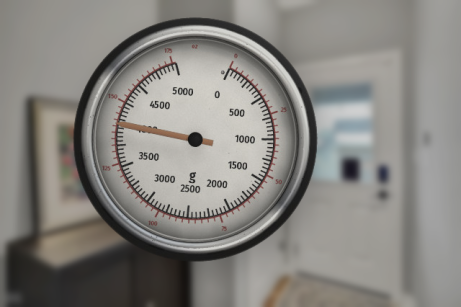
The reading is 4000 g
